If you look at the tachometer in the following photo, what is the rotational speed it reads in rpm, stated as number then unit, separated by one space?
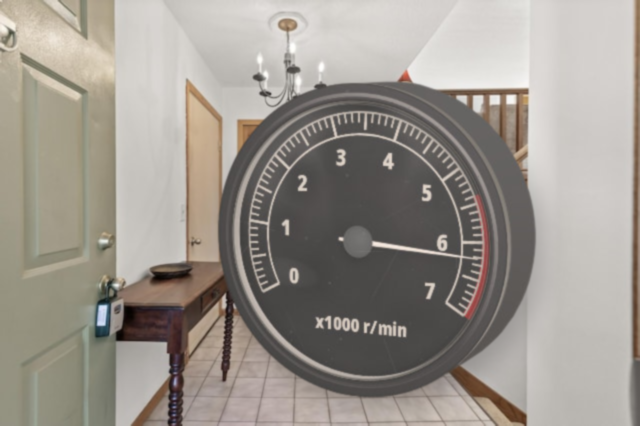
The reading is 6200 rpm
